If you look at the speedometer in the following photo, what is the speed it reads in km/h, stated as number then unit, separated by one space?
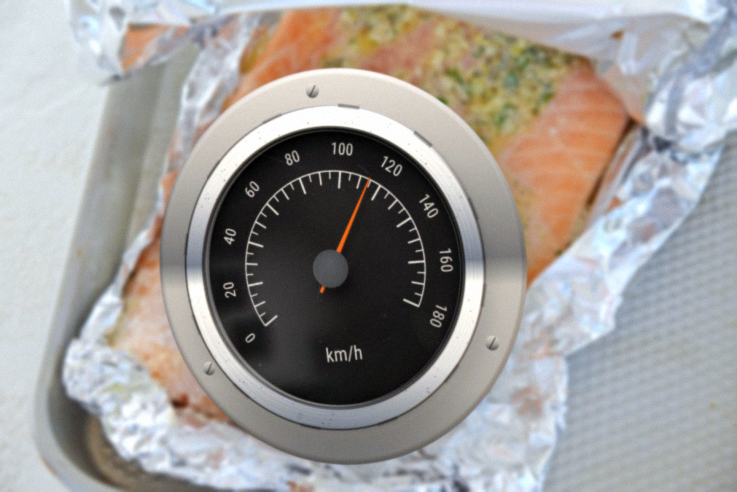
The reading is 115 km/h
